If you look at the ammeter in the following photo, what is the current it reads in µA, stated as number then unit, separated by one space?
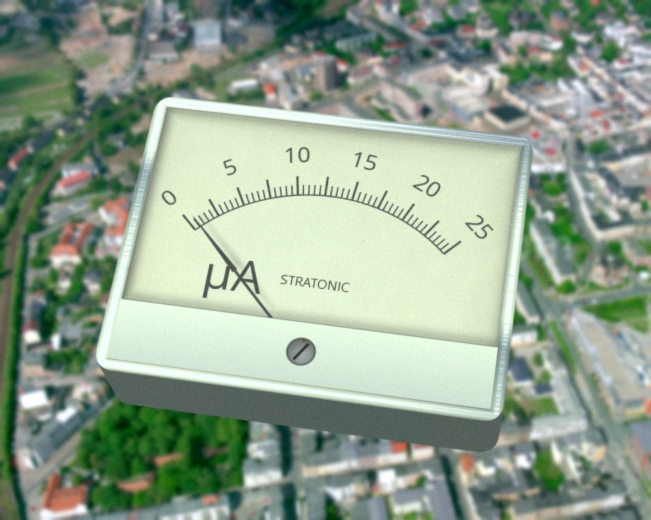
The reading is 0.5 µA
